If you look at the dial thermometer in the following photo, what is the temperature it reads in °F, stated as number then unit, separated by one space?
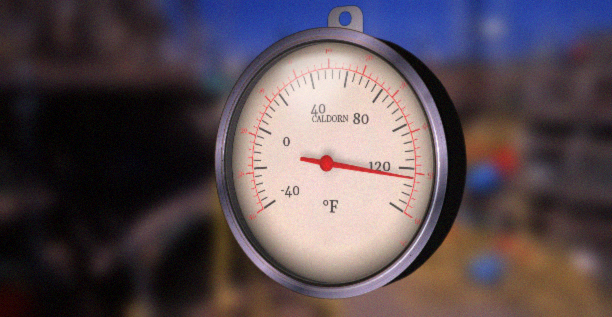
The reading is 124 °F
